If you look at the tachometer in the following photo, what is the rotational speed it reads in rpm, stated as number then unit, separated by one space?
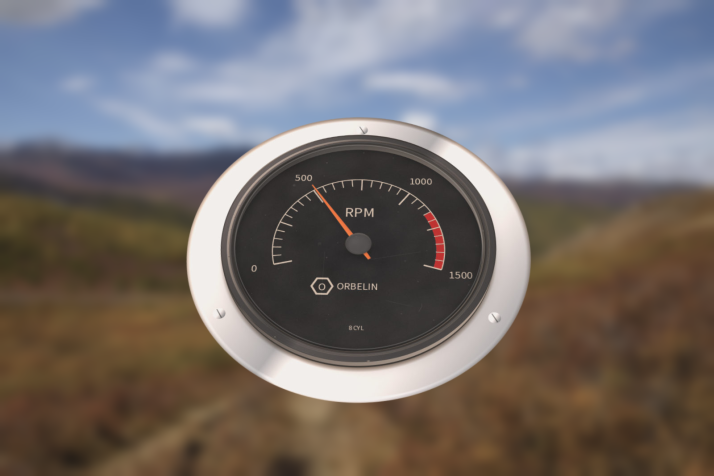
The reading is 500 rpm
